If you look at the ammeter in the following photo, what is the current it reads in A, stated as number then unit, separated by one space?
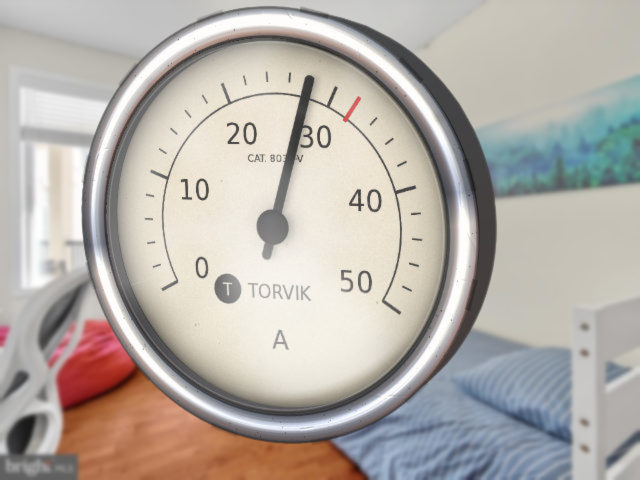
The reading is 28 A
